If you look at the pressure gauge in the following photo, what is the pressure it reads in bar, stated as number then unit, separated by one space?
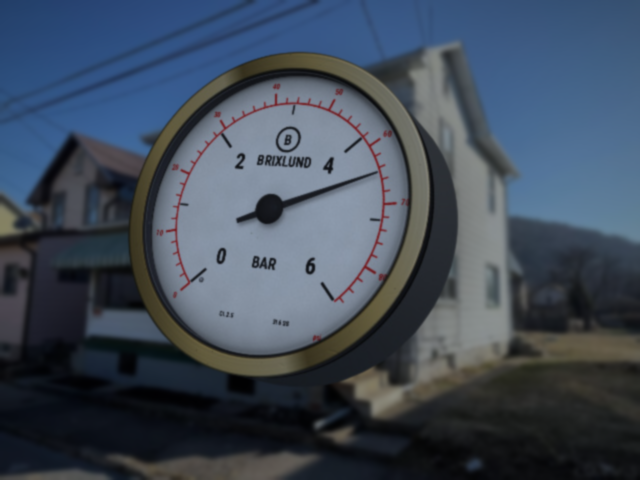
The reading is 4.5 bar
